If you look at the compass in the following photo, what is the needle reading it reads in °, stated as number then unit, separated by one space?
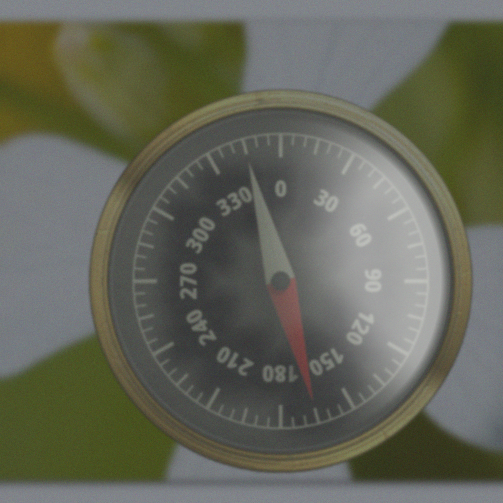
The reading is 165 °
